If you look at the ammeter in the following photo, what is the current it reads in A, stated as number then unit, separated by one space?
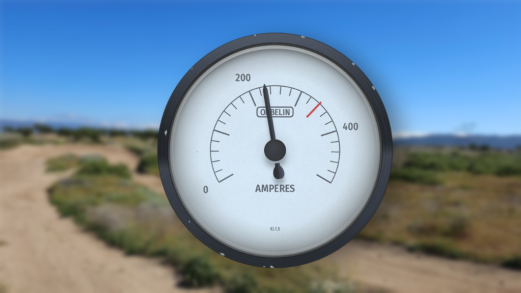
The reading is 230 A
